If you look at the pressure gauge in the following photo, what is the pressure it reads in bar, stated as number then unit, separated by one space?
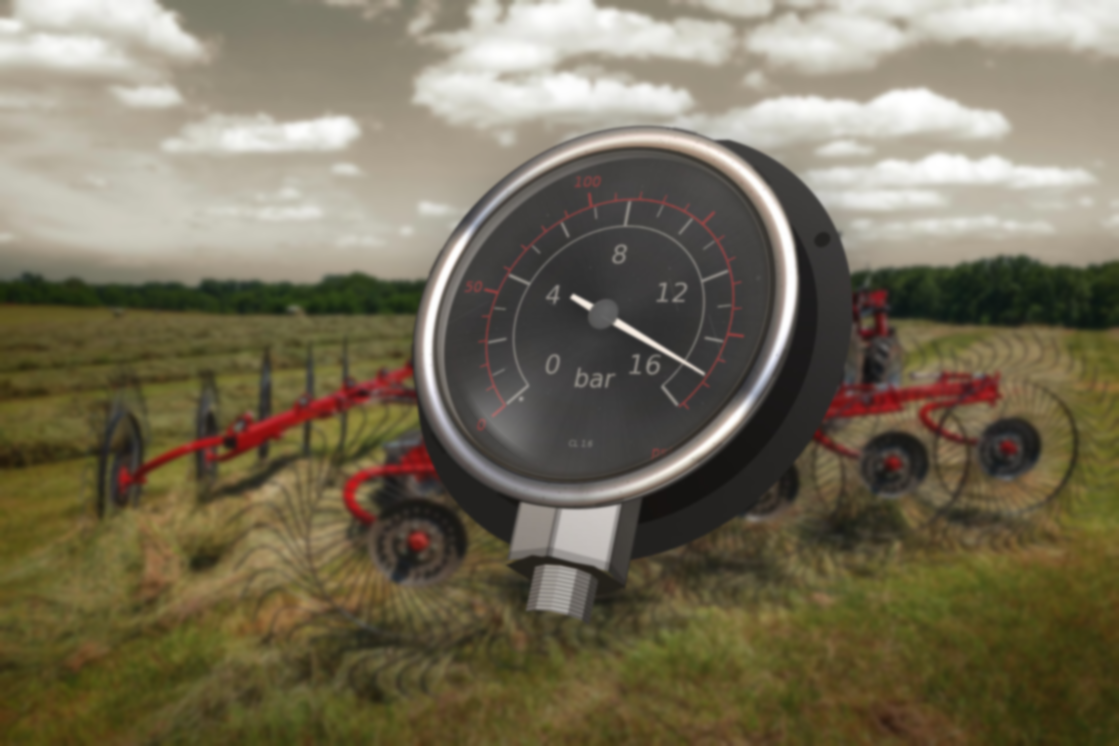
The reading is 15 bar
